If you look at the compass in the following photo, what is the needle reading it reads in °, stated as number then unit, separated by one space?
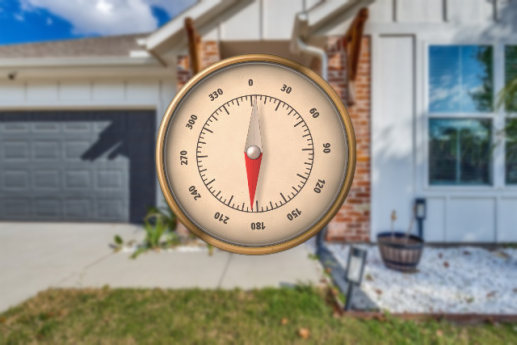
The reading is 185 °
